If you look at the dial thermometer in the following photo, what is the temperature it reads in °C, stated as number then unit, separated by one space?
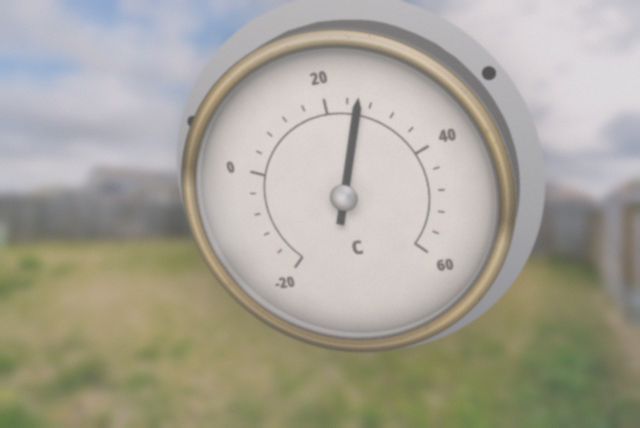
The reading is 26 °C
